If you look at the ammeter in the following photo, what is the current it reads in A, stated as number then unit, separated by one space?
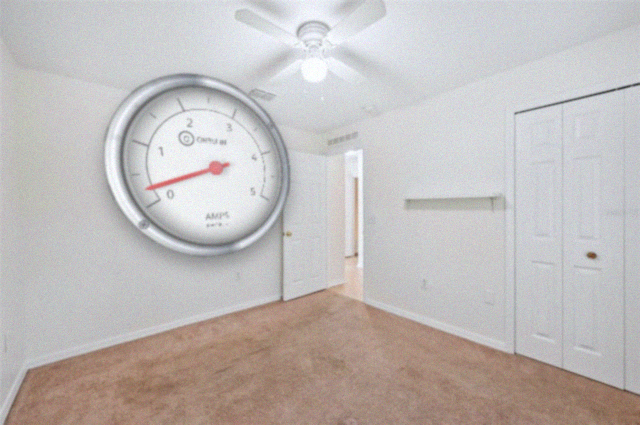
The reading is 0.25 A
